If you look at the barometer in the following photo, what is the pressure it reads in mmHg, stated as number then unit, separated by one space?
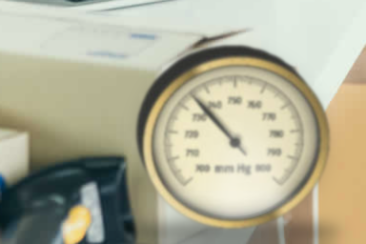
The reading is 735 mmHg
